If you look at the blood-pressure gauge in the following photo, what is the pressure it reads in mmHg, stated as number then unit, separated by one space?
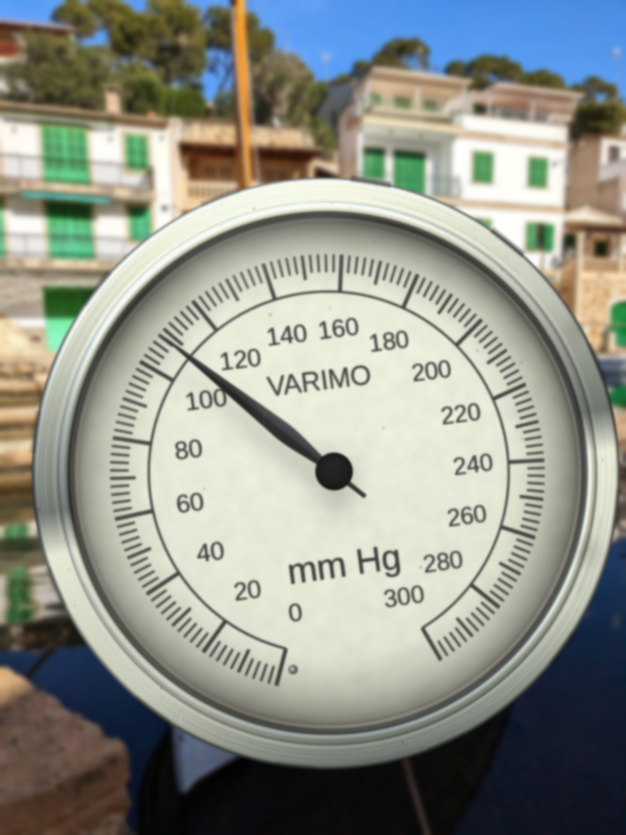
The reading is 108 mmHg
